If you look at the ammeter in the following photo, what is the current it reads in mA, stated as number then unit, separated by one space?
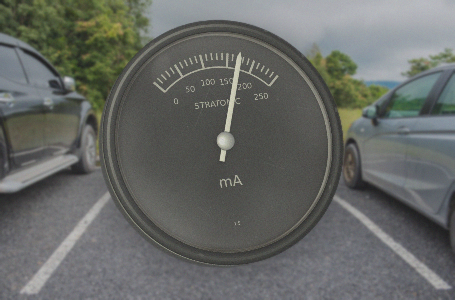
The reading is 170 mA
